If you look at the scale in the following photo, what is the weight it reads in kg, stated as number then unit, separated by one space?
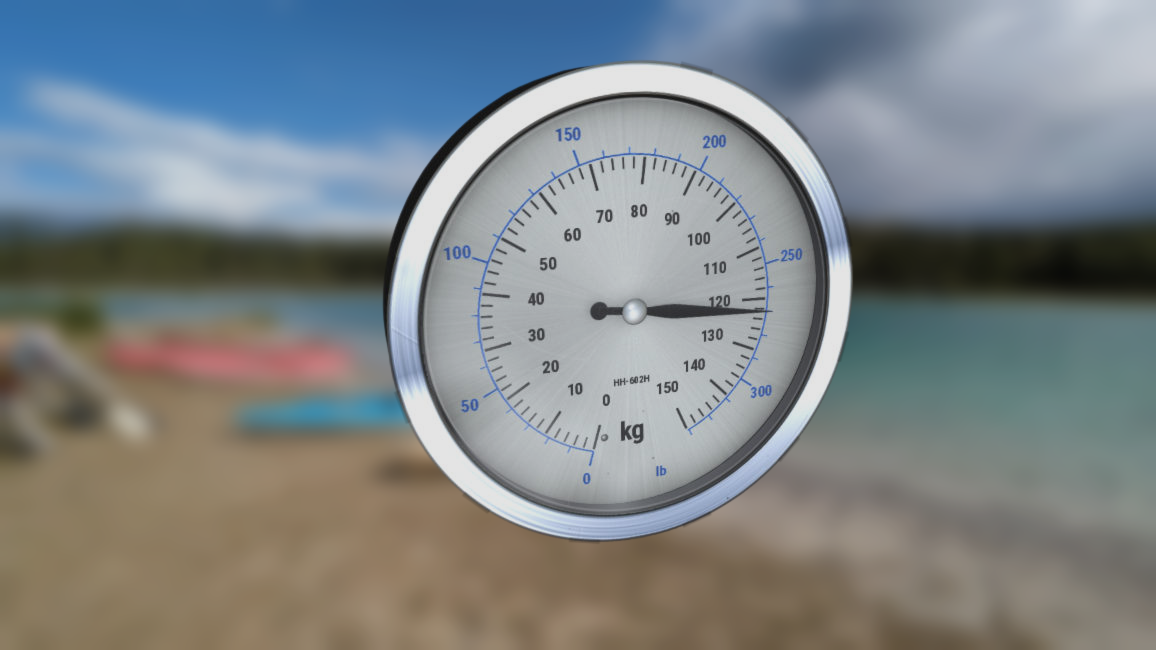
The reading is 122 kg
